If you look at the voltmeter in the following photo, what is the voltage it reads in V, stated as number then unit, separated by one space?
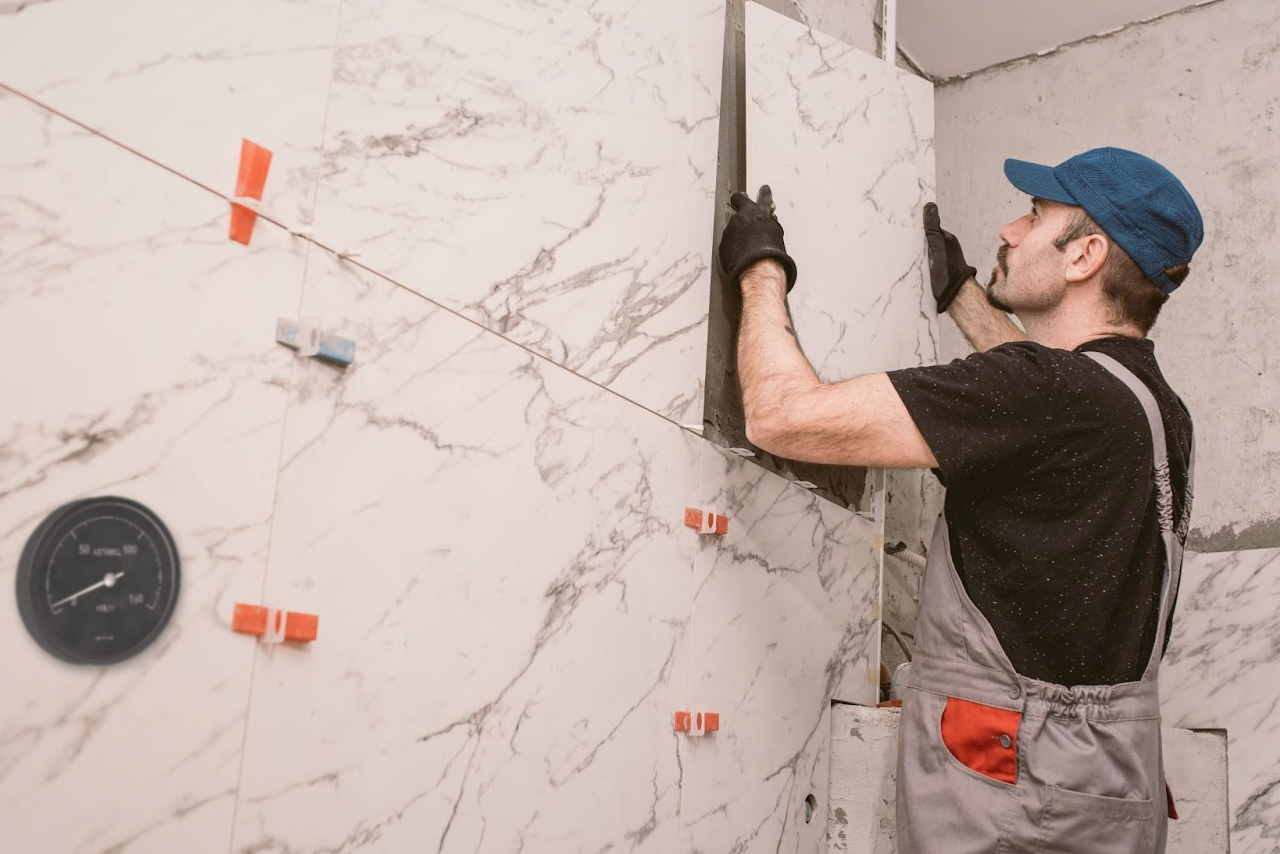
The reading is 5 V
